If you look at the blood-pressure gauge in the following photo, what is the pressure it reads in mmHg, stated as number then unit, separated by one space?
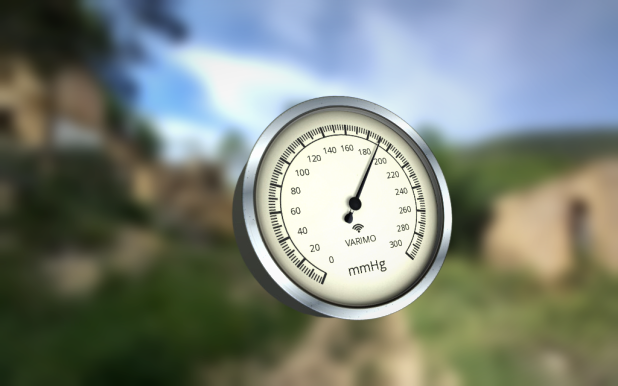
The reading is 190 mmHg
